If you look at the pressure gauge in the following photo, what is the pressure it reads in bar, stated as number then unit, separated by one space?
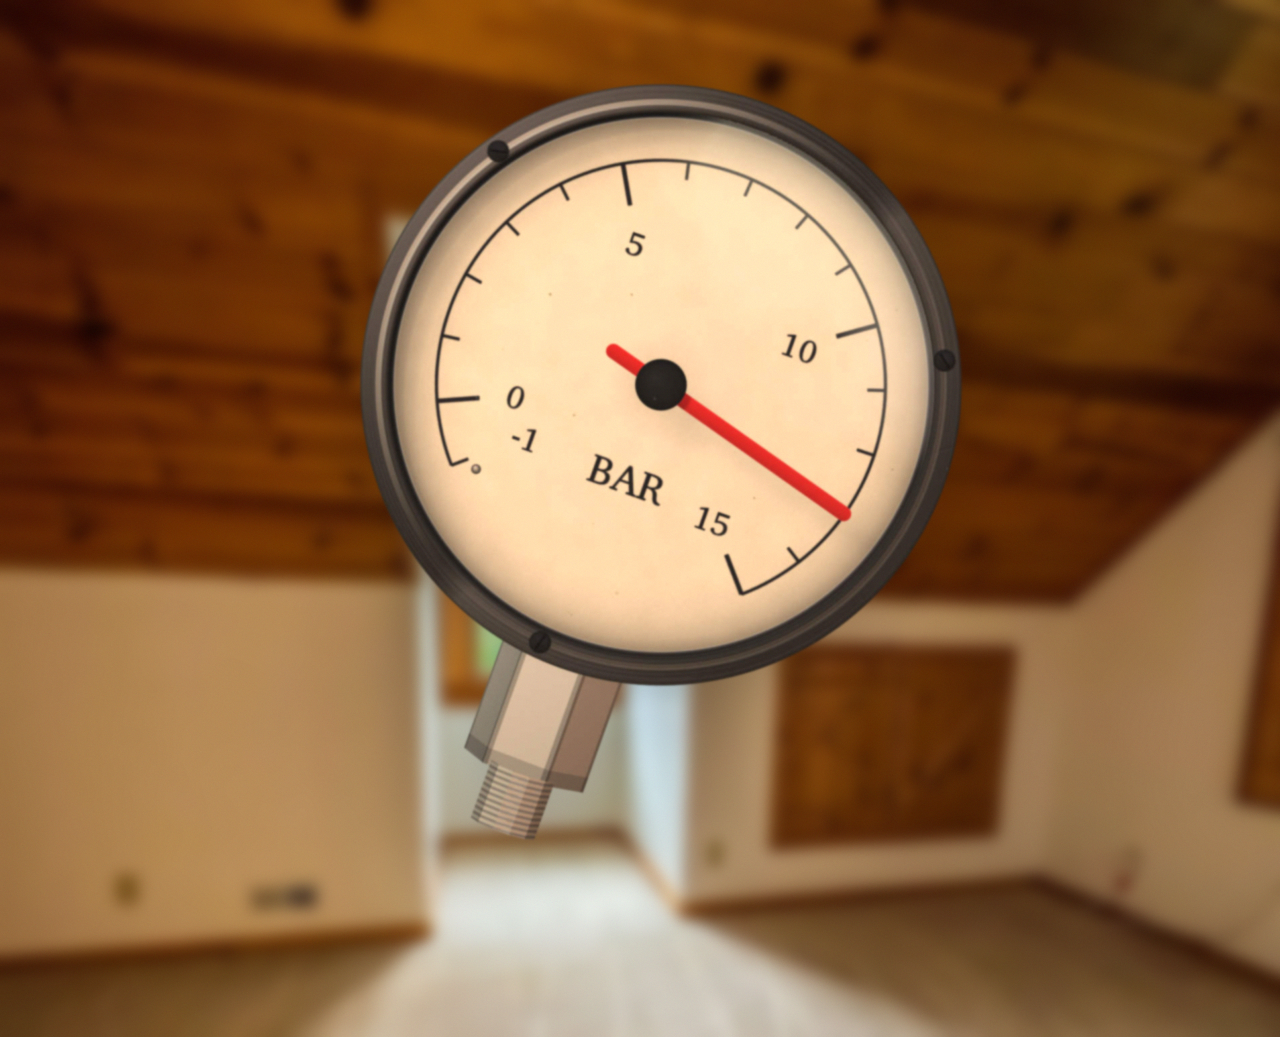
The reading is 13 bar
